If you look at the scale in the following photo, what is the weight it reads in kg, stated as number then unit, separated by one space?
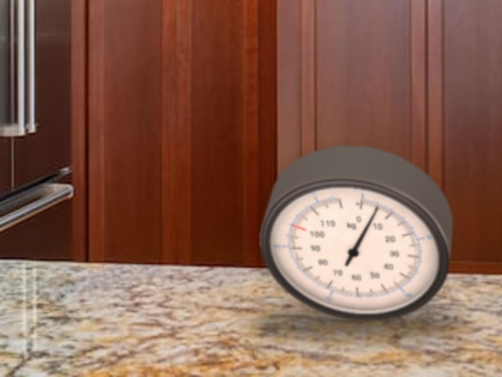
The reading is 5 kg
